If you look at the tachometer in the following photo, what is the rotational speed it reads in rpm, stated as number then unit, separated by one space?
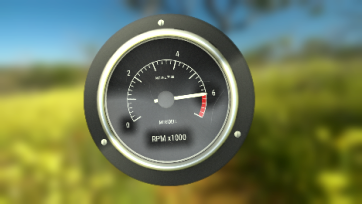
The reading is 6000 rpm
